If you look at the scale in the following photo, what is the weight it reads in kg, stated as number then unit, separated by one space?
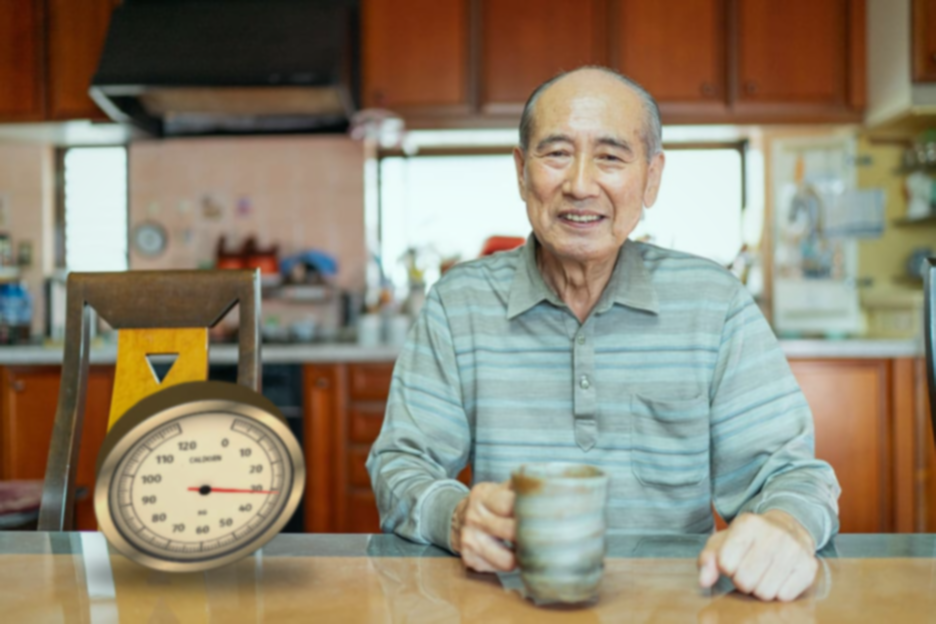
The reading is 30 kg
